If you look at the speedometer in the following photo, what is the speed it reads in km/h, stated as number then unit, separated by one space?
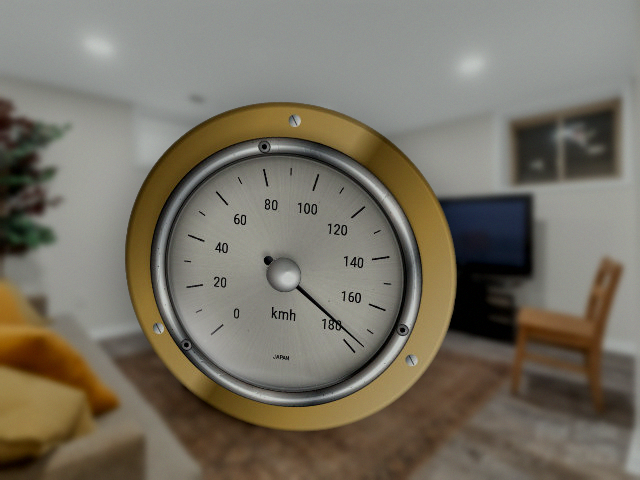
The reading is 175 km/h
